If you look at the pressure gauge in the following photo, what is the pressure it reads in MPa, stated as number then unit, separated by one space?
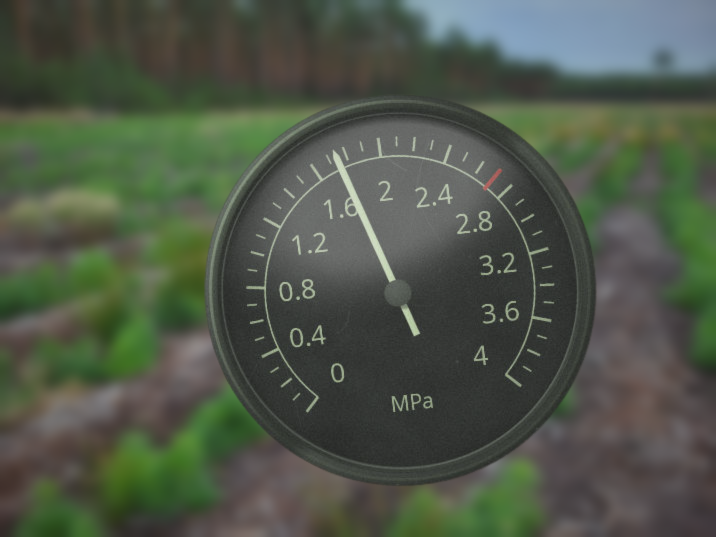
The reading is 1.75 MPa
